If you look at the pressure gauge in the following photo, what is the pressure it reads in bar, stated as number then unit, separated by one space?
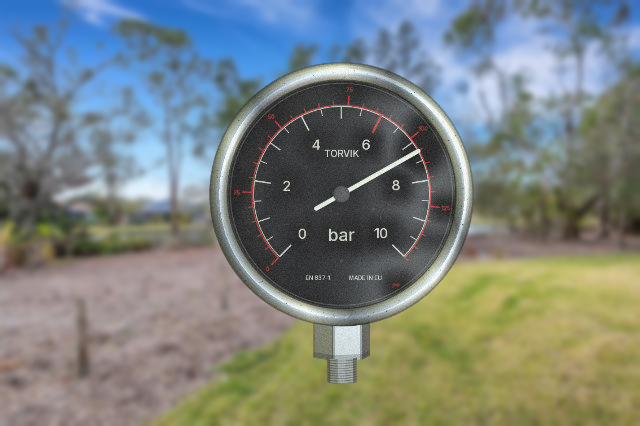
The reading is 7.25 bar
